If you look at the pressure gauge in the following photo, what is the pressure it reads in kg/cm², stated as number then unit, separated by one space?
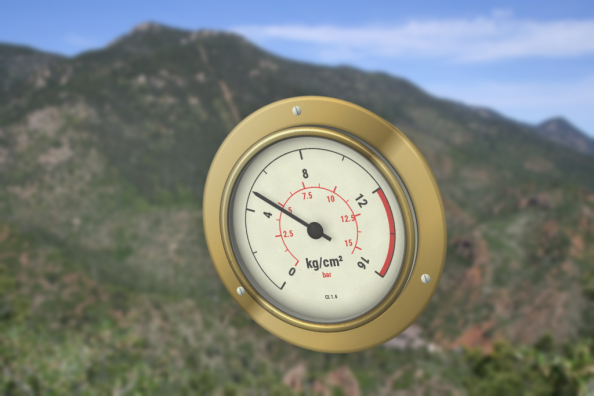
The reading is 5 kg/cm²
